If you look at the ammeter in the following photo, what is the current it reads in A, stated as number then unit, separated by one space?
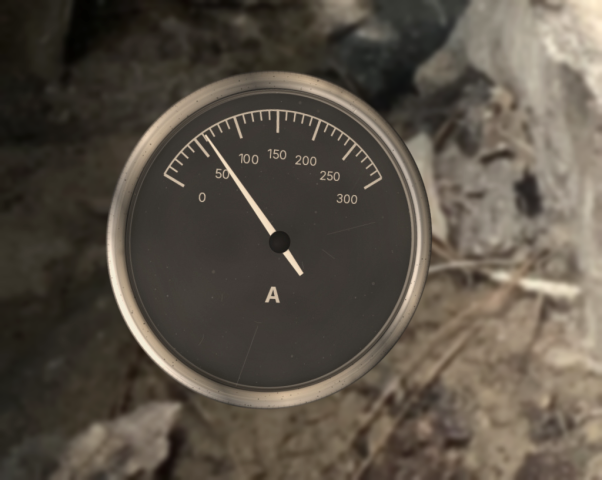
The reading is 60 A
